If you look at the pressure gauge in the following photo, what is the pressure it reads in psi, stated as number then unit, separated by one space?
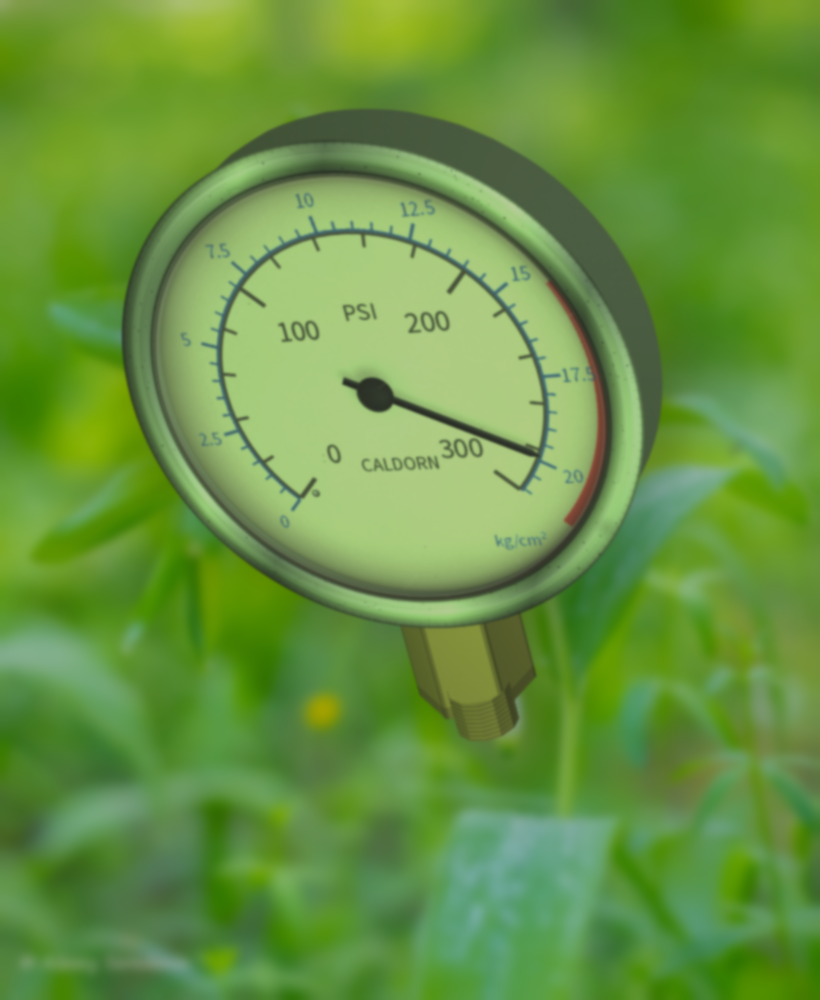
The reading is 280 psi
